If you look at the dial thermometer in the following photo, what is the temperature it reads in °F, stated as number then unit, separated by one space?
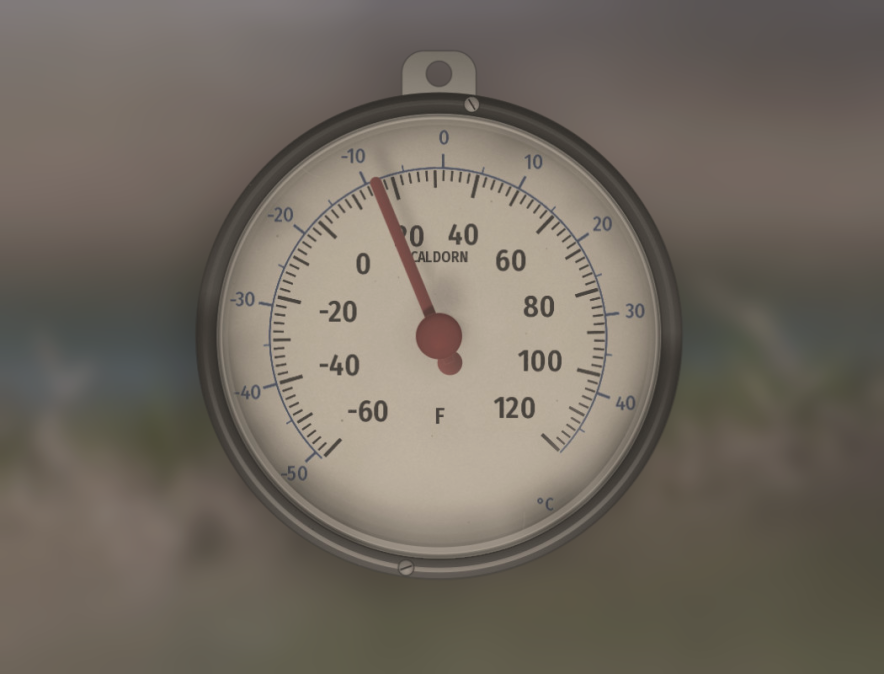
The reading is 16 °F
